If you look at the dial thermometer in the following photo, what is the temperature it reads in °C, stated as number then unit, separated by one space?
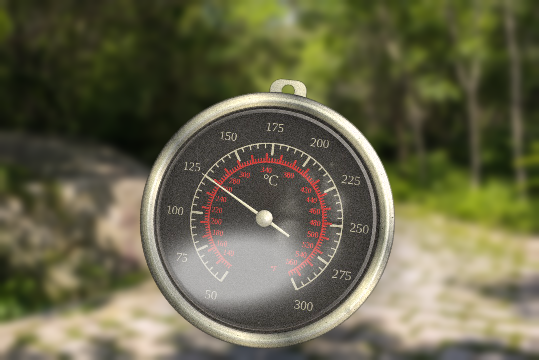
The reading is 125 °C
